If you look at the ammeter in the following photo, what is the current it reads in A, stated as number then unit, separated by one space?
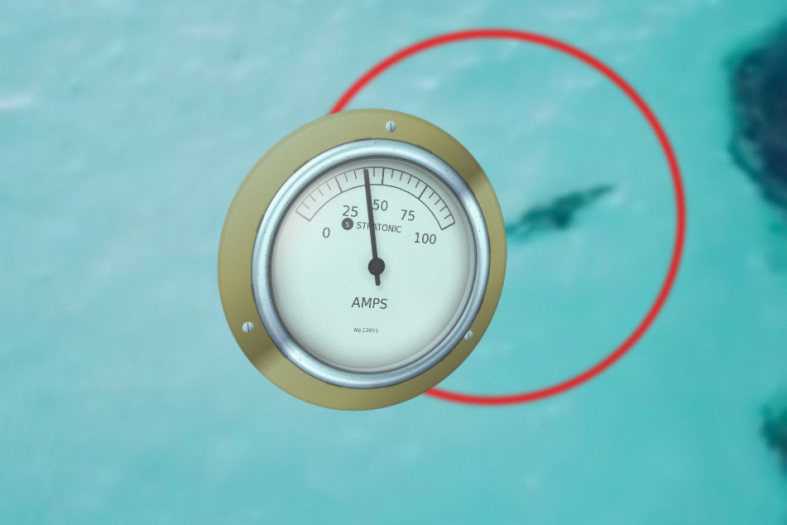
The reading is 40 A
